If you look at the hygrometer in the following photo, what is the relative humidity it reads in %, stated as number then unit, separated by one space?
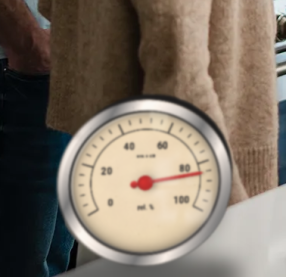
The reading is 84 %
